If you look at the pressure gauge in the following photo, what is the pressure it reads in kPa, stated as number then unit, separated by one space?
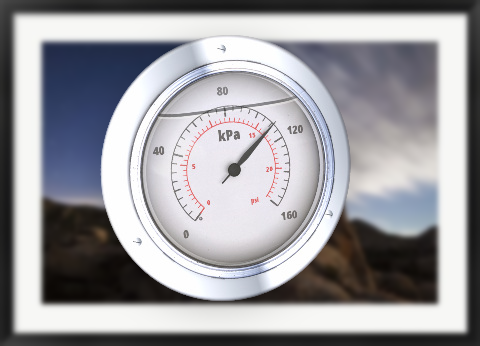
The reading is 110 kPa
